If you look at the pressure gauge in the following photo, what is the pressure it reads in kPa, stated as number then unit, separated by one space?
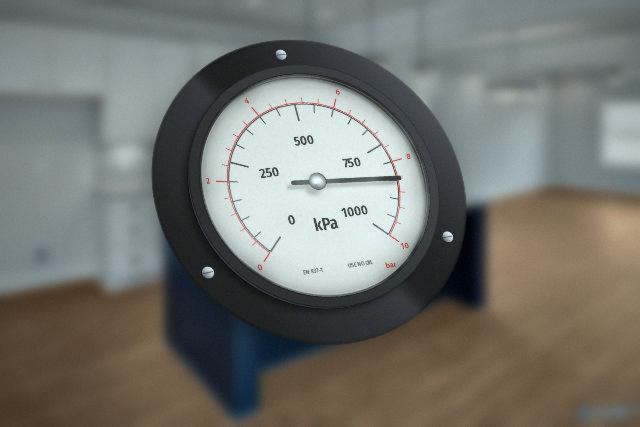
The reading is 850 kPa
